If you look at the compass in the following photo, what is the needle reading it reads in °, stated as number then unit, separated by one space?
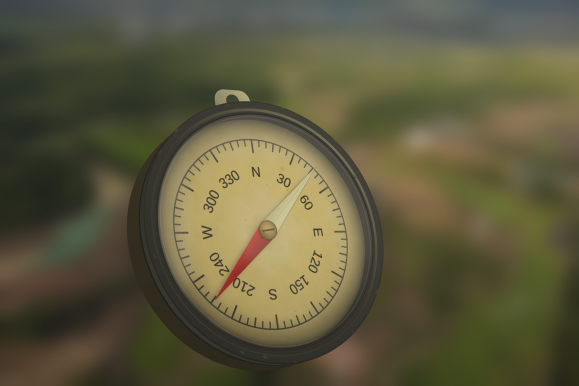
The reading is 225 °
